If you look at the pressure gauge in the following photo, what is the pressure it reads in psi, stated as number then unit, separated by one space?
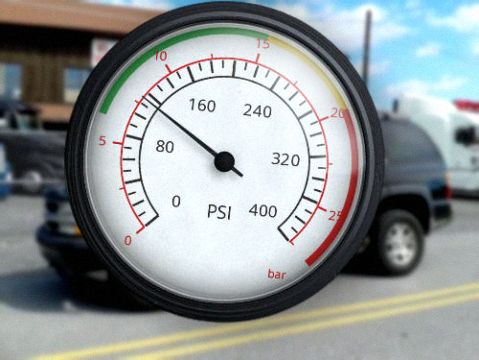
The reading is 115 psi
